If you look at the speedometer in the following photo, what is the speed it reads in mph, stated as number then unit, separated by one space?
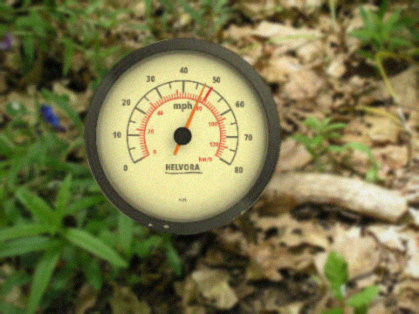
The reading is 47.5 mph
